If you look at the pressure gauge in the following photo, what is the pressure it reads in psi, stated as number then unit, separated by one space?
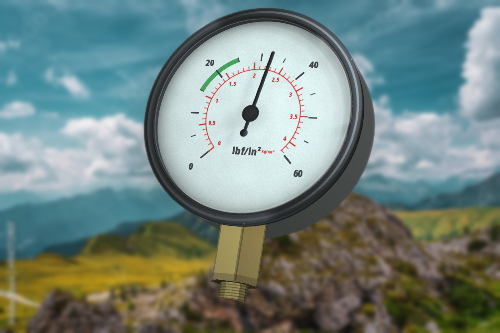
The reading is 32.5 psi
